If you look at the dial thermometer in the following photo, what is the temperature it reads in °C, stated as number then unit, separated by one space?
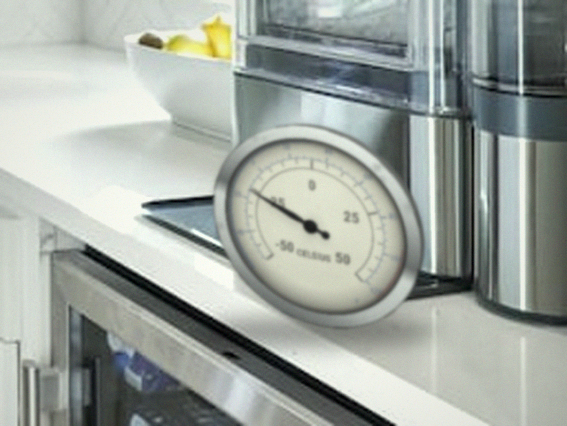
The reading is -25 °C
